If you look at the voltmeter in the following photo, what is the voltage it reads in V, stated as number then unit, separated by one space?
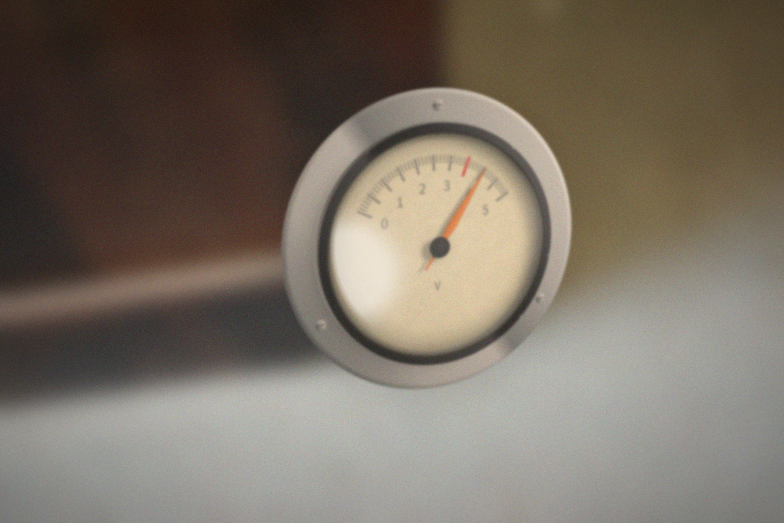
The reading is 4 V
